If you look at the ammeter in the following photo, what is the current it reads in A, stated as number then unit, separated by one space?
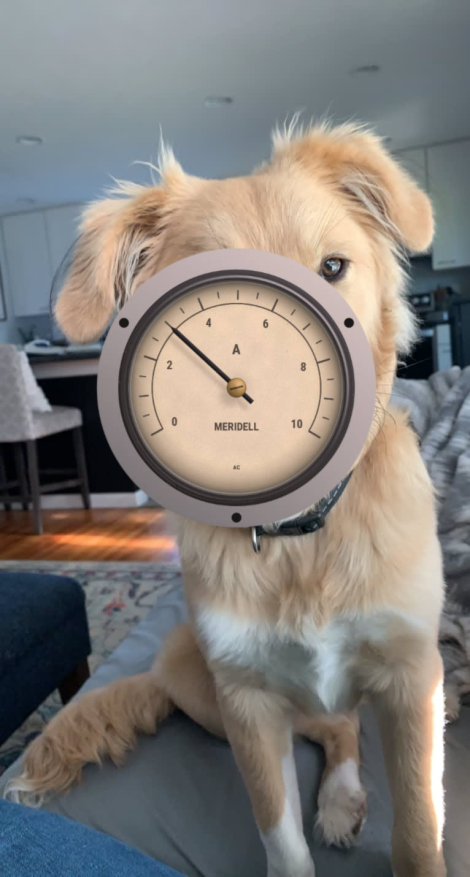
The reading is 3 A
